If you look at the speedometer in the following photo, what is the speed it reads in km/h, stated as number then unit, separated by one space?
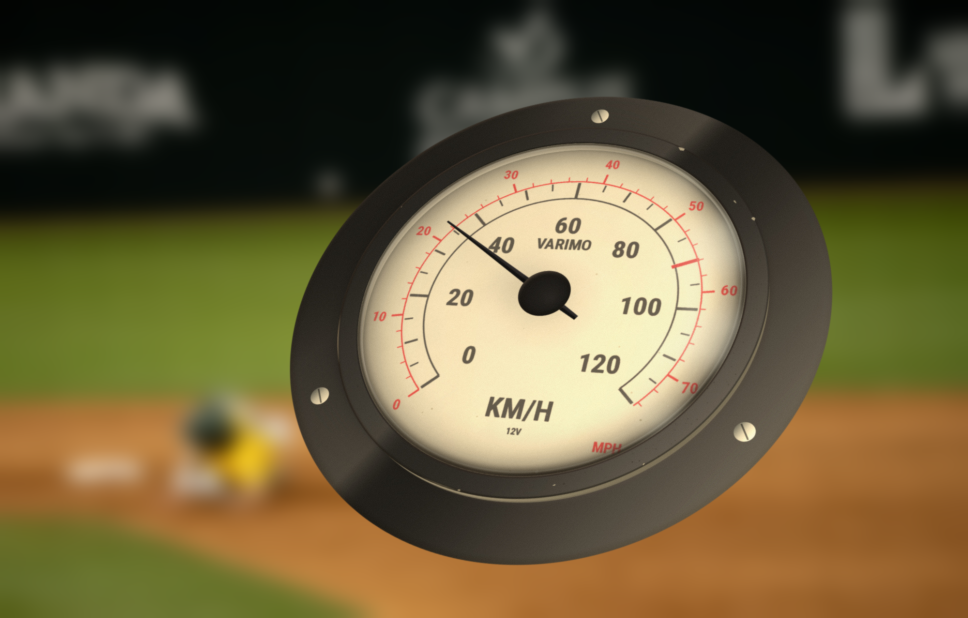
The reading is 35 km/h
